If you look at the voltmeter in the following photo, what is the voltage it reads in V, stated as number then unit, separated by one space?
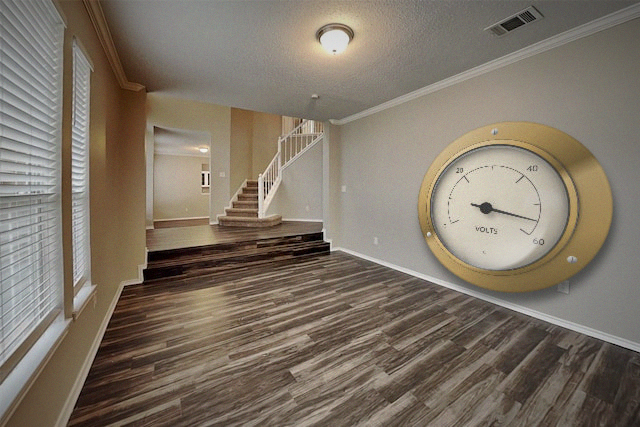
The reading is 55 V
